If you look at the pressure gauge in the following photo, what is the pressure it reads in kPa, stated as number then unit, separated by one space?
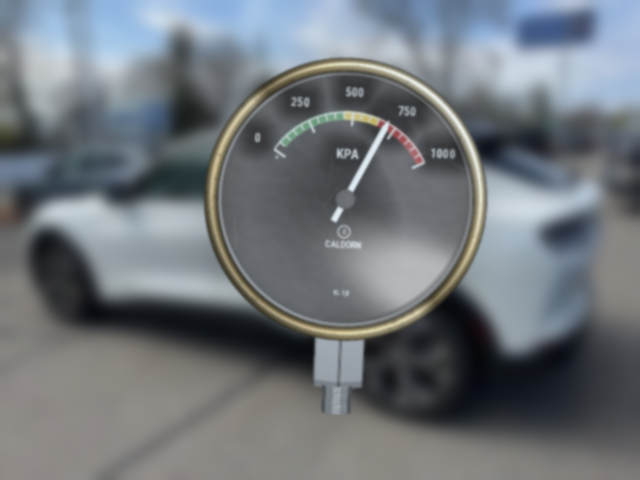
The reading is 700 kPa
